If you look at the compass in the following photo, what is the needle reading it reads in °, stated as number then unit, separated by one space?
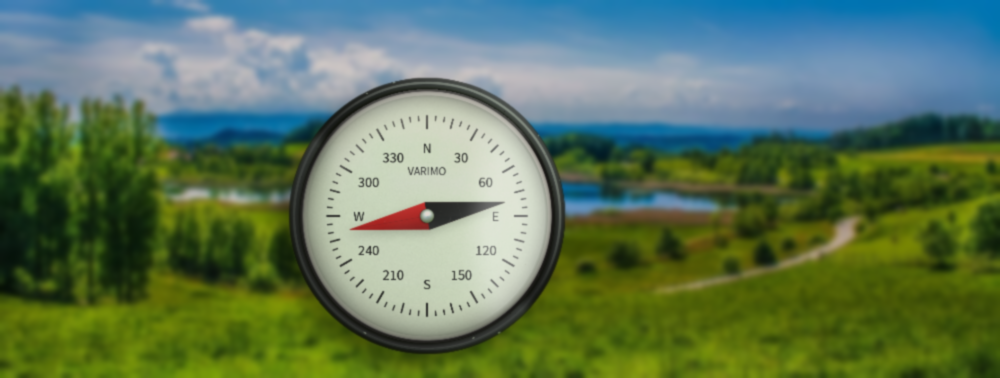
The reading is 260 °
